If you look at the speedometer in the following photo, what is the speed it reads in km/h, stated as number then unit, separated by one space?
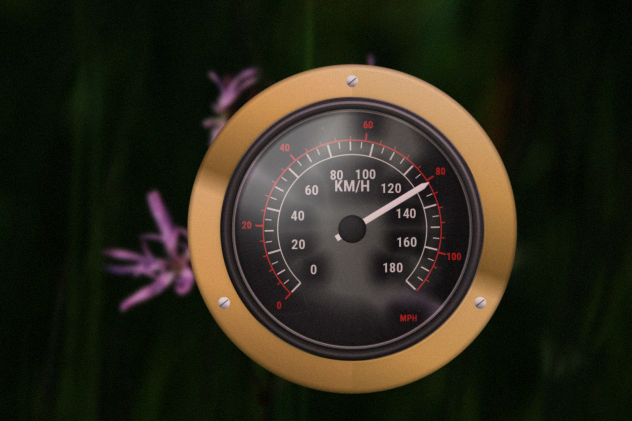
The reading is 130 km/h
